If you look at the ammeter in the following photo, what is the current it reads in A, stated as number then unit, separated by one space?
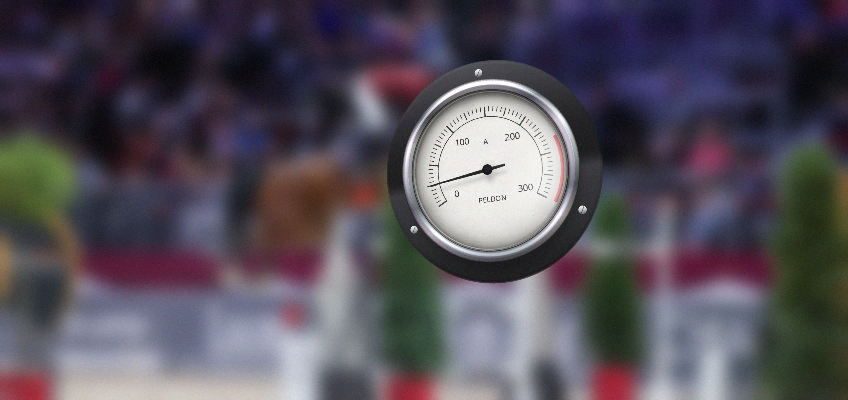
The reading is 25 A
